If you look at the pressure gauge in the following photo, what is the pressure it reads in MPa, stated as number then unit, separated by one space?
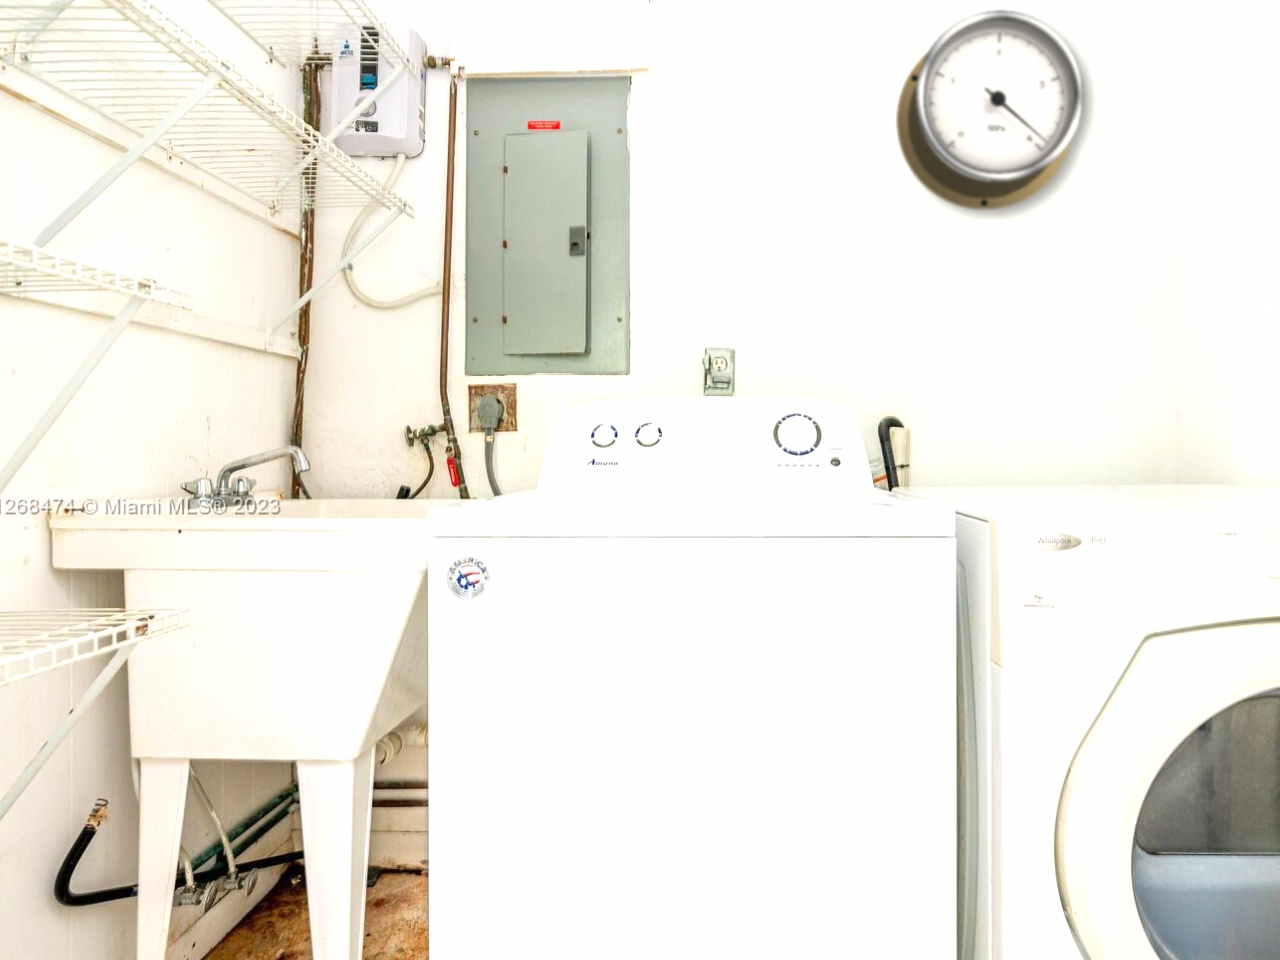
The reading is 3.9 MPa
